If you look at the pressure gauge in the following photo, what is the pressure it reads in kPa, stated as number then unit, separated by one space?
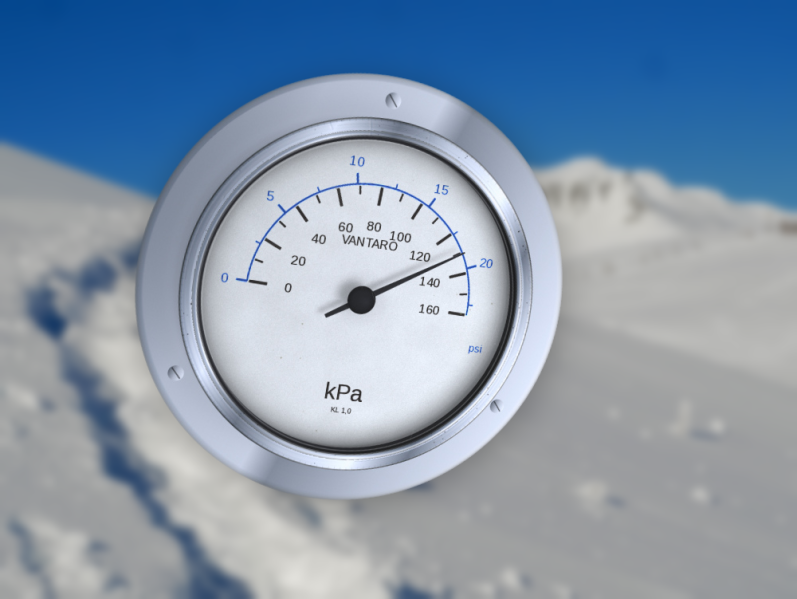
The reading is 130 kPa
